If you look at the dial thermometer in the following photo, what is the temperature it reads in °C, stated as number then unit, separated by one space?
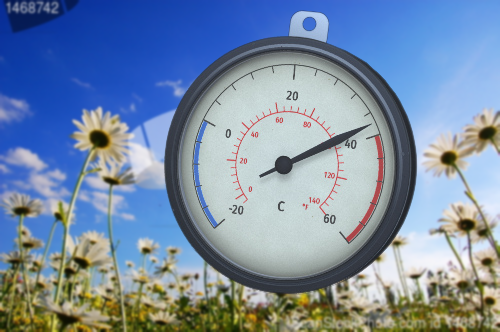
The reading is 38 °C
